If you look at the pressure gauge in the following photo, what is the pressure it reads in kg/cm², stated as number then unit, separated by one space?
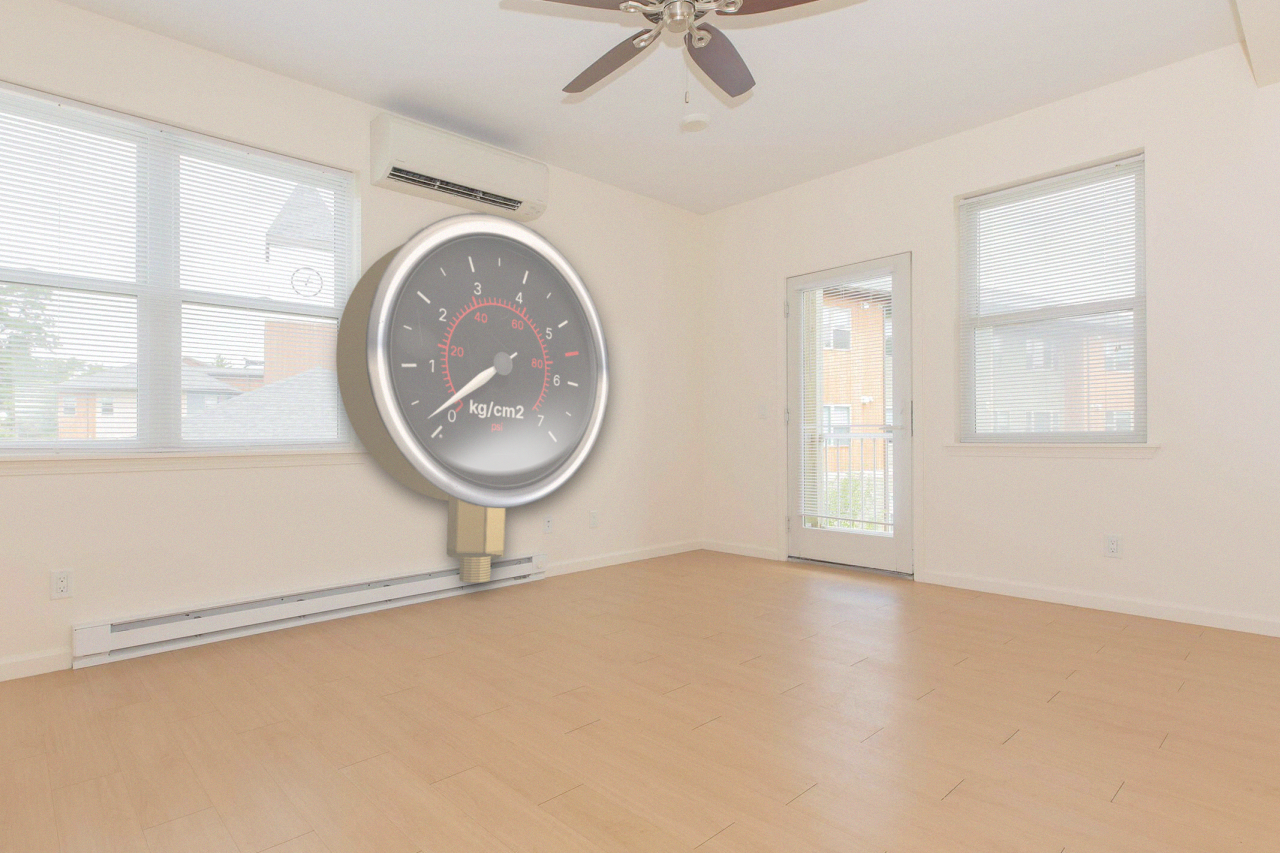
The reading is 0.25 kg/cm²
